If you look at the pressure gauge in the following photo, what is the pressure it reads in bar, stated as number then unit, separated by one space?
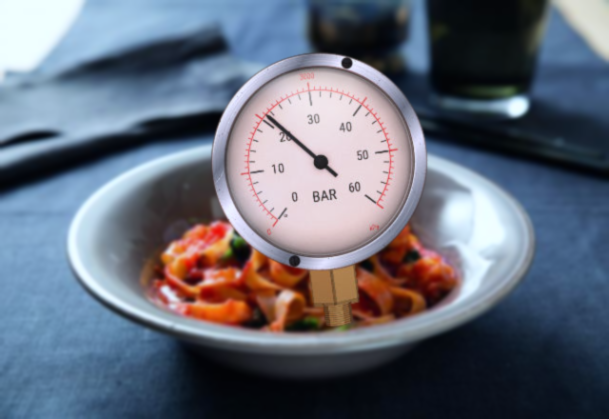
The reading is 21 bar
